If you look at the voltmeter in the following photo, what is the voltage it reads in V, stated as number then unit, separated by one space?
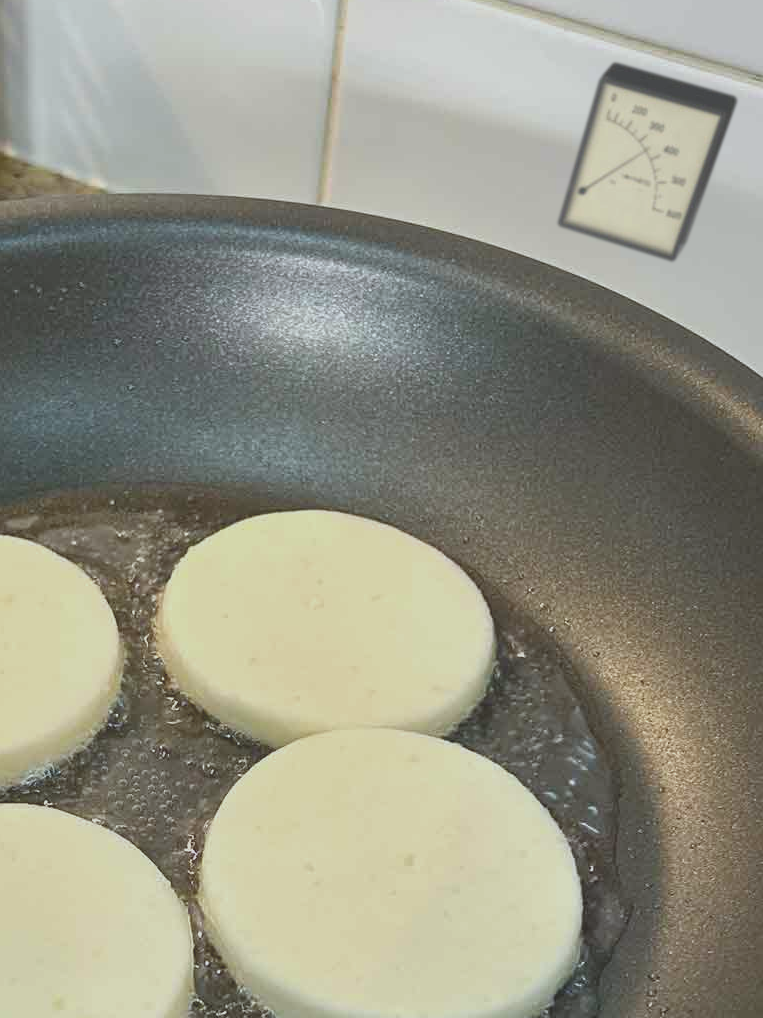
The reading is 350 V
